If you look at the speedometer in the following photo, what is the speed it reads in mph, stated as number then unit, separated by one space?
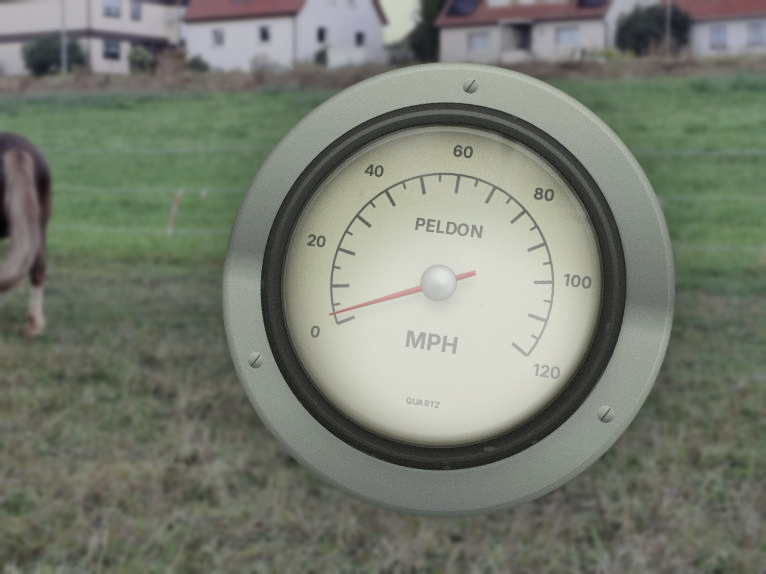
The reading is 2.5 mph
